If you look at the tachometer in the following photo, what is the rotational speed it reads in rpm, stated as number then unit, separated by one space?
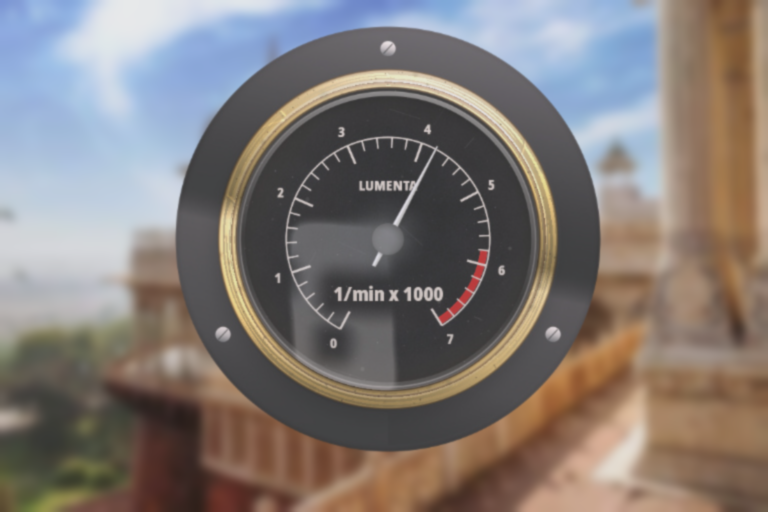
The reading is 4200 rpm
